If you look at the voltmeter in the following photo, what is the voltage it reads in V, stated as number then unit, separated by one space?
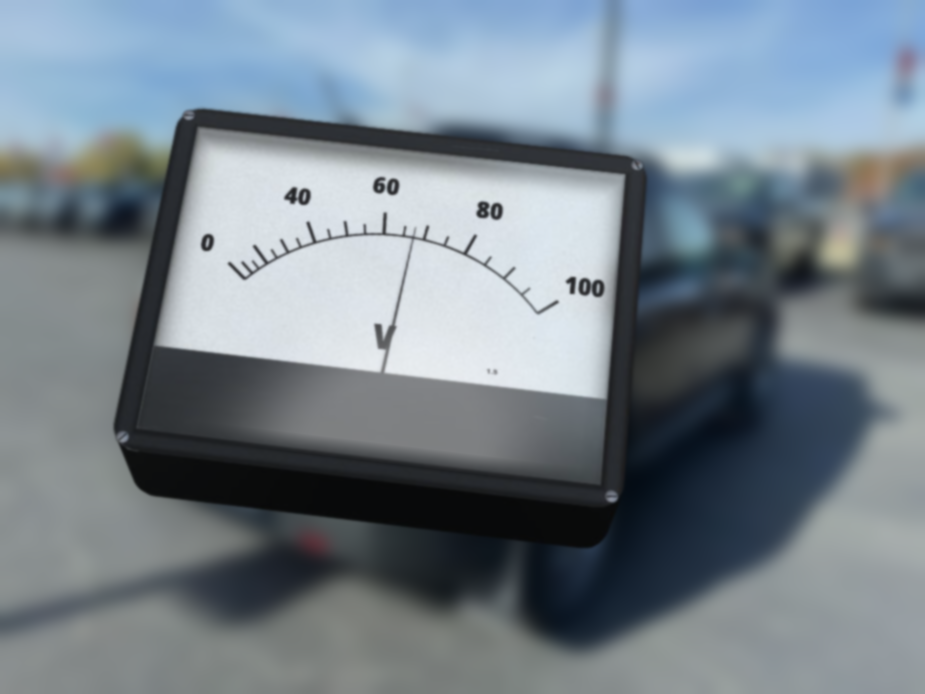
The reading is 67.5 V
